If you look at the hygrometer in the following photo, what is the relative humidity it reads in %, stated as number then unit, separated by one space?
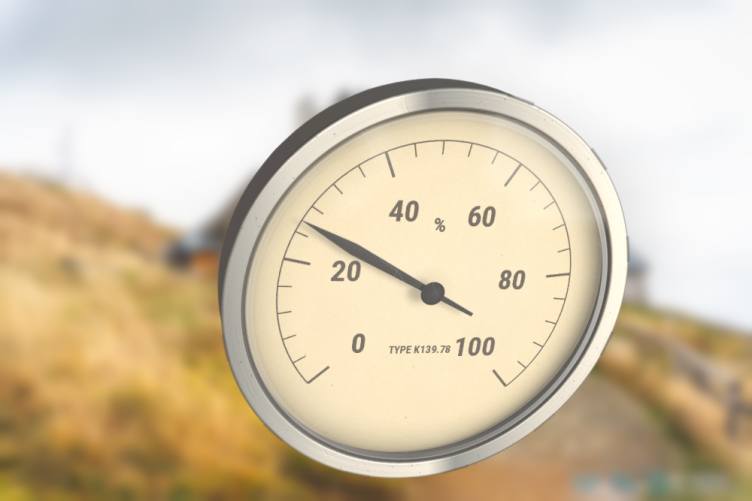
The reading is 26 %
